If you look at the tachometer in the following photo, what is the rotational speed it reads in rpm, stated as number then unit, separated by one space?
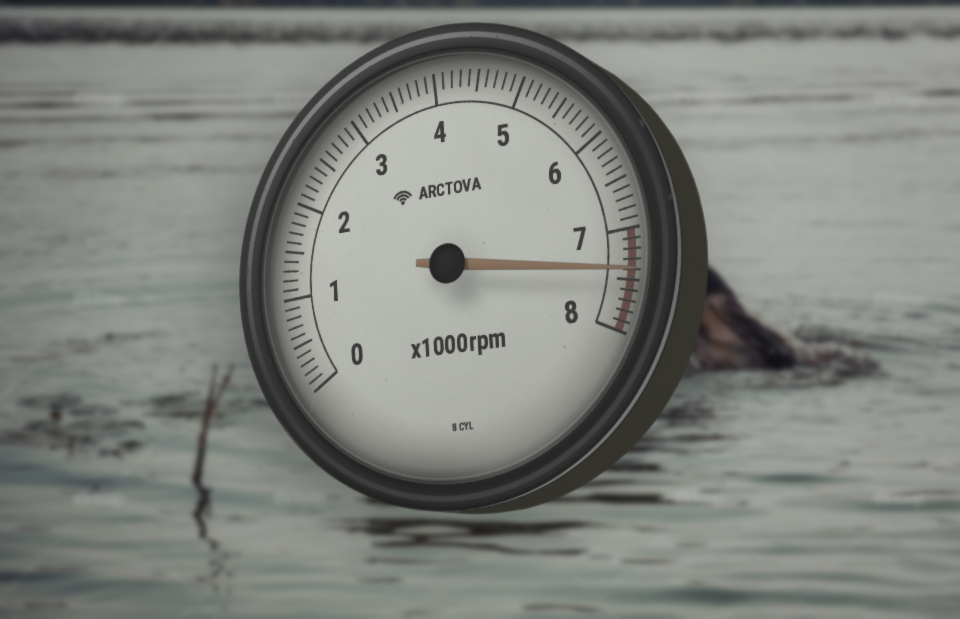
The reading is 7400 rpm
